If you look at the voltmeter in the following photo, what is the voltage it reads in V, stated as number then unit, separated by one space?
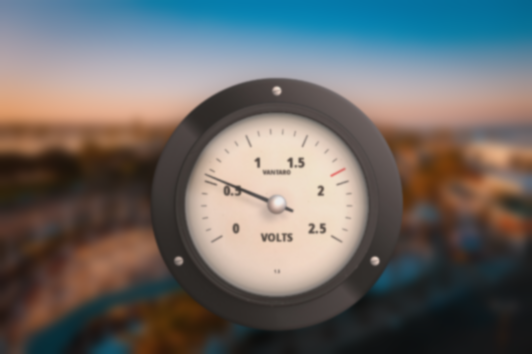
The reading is 0.55 V
